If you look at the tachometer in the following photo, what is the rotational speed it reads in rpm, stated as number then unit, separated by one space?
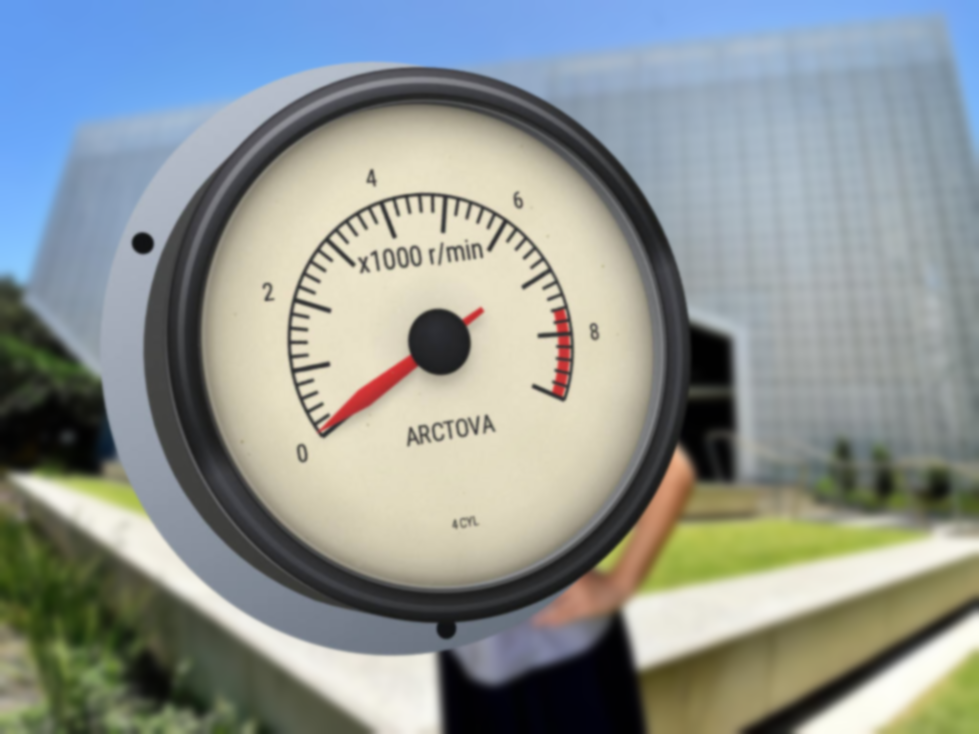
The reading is 100 rpm
